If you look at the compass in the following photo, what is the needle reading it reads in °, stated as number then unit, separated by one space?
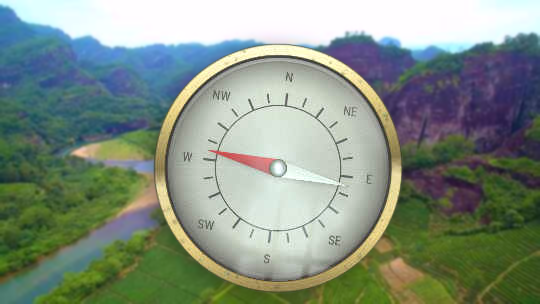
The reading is 277.5 °
